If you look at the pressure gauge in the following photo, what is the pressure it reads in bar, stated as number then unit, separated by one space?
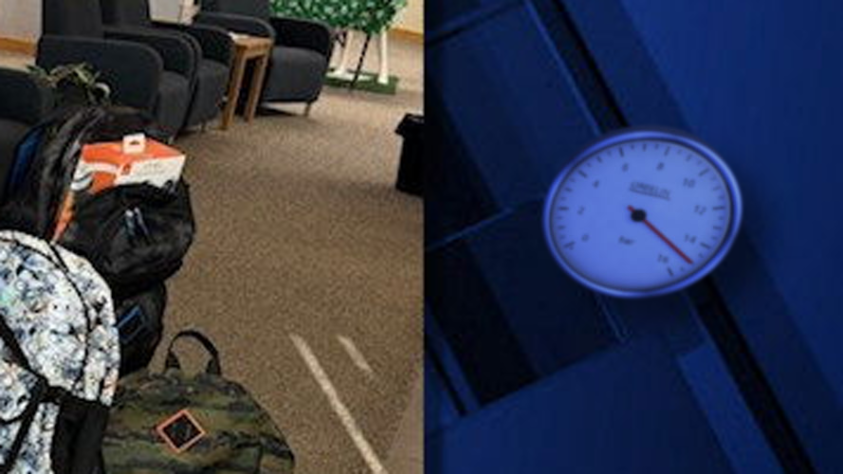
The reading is 15 bar
